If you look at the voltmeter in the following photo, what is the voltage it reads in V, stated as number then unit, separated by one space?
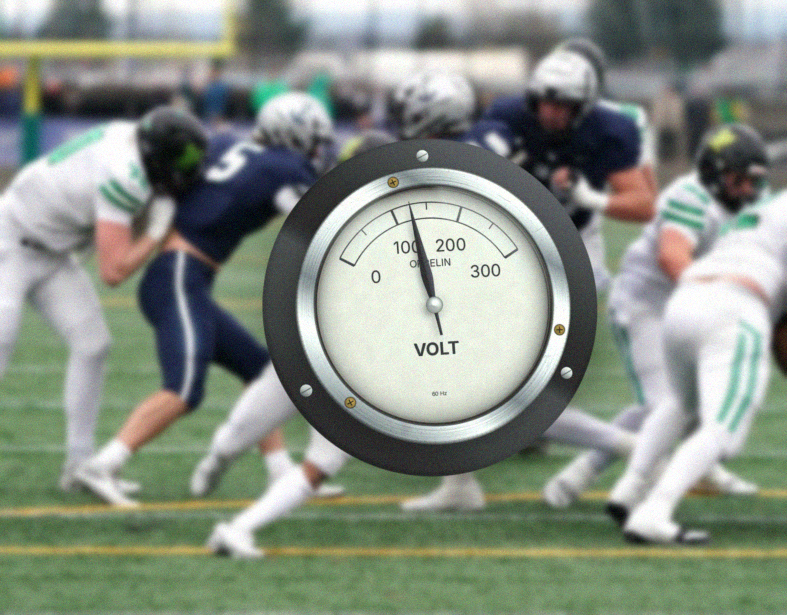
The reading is 125 V
